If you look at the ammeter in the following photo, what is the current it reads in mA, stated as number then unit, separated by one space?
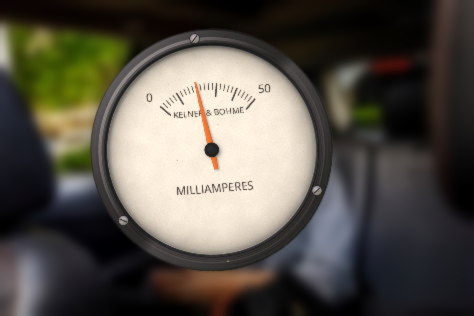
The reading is 20 mA
